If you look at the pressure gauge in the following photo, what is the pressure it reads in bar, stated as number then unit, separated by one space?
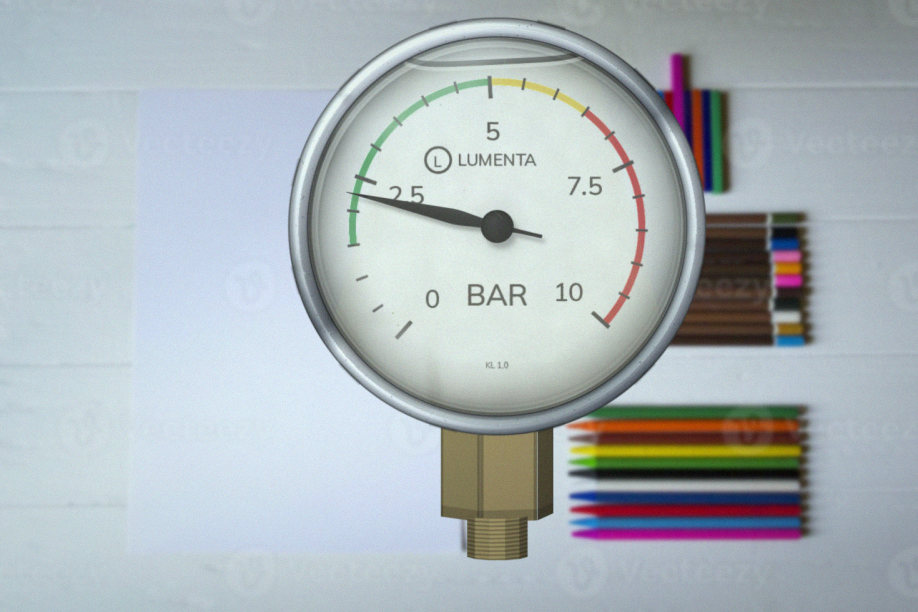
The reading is 2.25 bar
